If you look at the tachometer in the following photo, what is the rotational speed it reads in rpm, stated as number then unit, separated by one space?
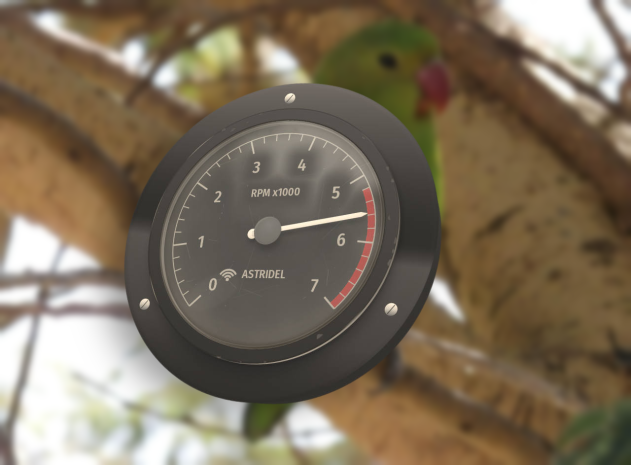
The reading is 5600 rpm
